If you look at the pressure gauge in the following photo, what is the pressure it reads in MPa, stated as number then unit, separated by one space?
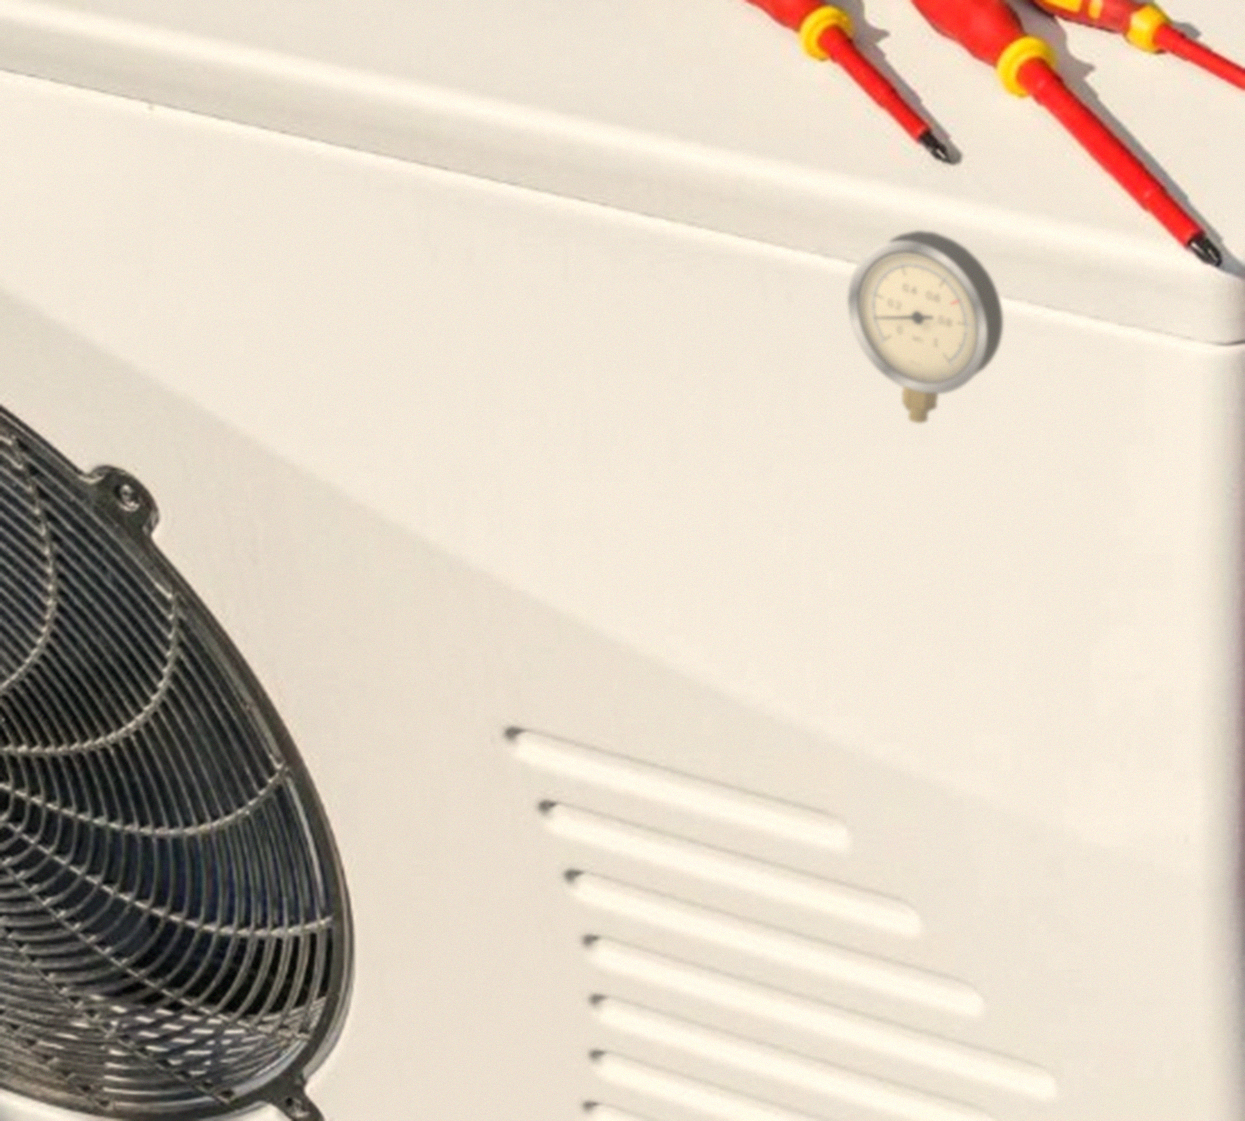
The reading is 0.1 MPa
